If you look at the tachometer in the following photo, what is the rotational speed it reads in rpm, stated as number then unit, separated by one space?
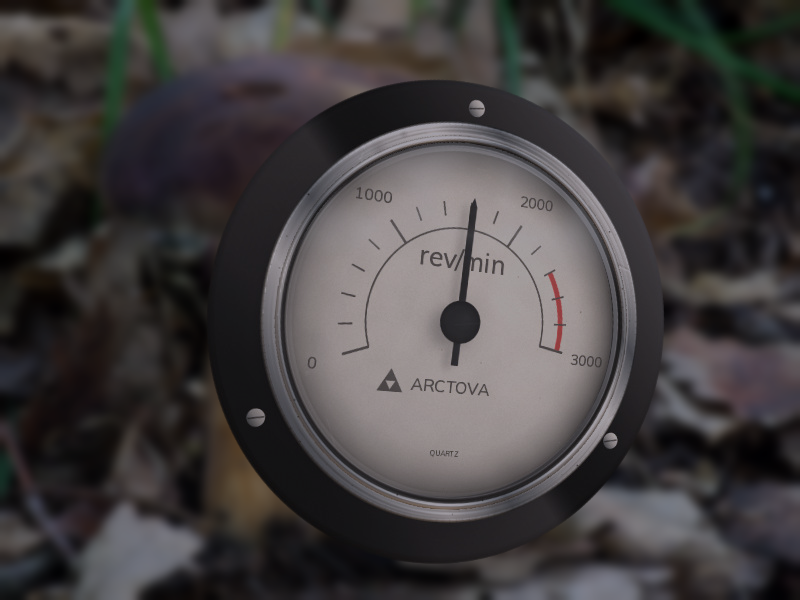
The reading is 1600 rpm
